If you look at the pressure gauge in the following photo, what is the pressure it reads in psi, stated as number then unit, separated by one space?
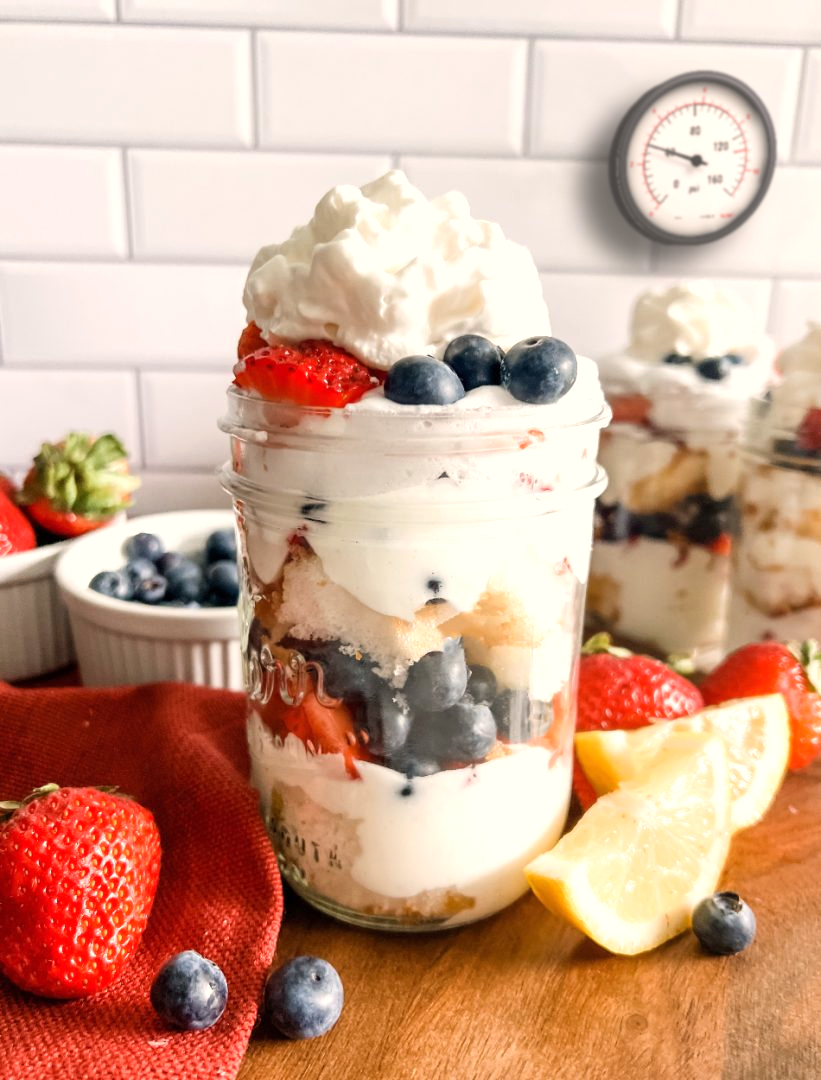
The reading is 40 psi
